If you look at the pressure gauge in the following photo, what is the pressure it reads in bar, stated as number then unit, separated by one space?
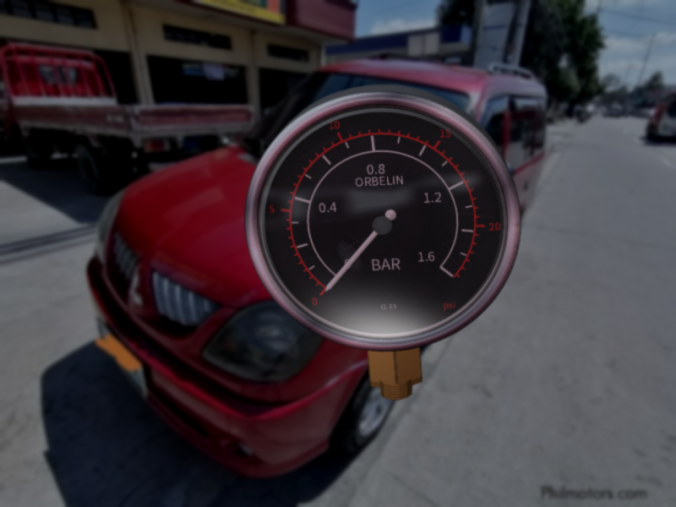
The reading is 0 bar
